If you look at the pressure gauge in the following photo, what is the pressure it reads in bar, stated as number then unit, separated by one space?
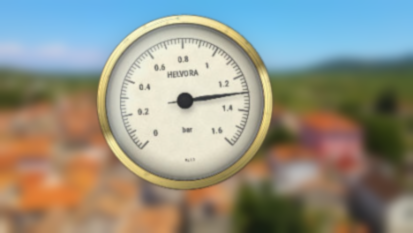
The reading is 1.3 bar
